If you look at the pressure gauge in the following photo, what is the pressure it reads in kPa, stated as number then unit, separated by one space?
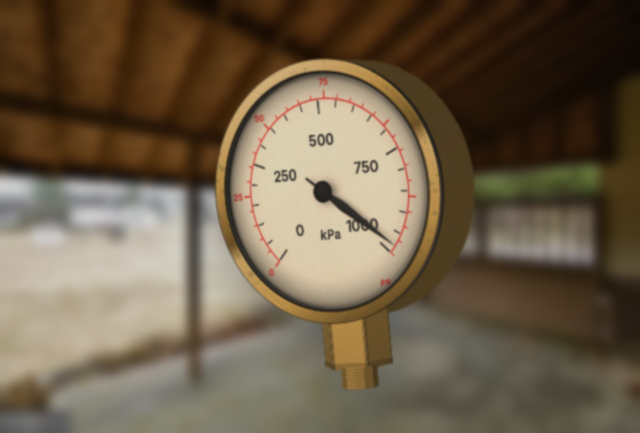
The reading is 975 kPa
